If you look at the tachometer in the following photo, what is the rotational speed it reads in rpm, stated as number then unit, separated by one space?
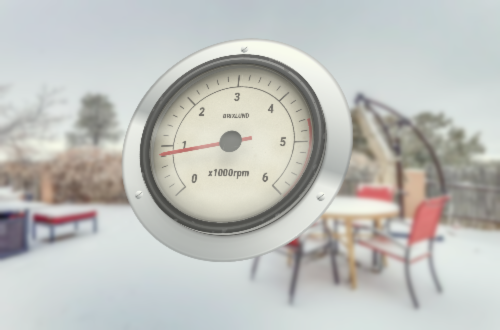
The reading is 800 rpm
